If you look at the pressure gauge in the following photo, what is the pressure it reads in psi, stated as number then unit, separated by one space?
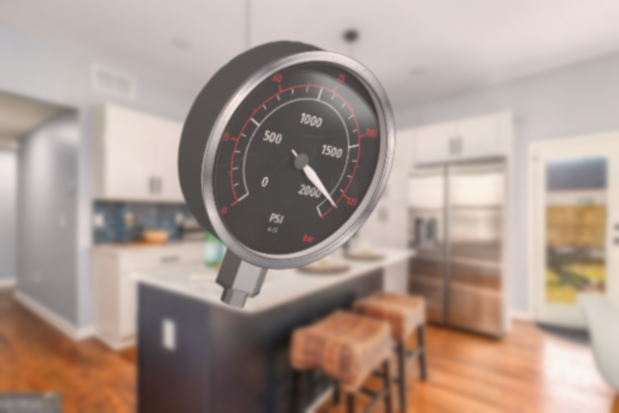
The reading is 1900 psi
